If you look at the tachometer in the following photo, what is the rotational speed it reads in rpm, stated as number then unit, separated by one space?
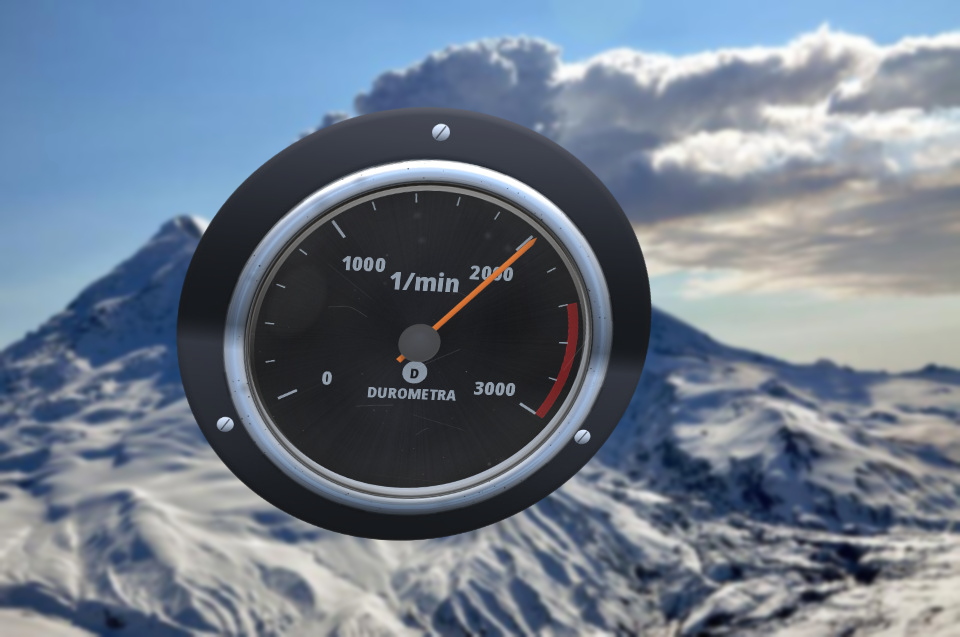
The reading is 2000 rpm
